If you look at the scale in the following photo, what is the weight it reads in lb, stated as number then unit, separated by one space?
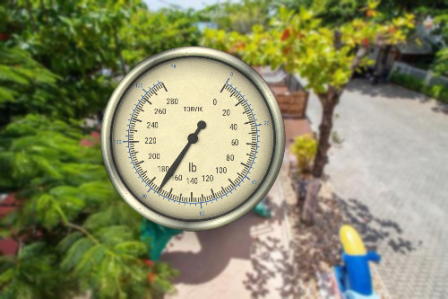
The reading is 170 lb
